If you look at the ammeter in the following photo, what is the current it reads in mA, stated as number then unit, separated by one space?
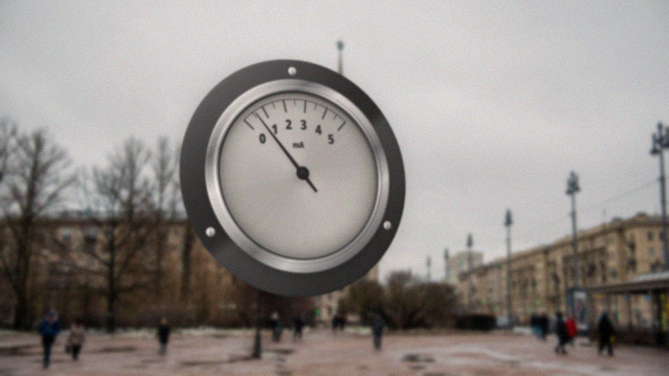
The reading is 0.5 mA
